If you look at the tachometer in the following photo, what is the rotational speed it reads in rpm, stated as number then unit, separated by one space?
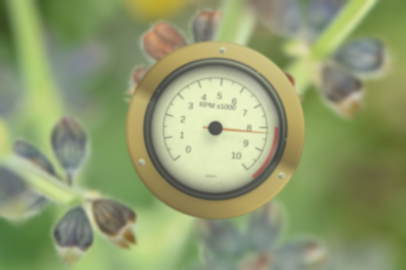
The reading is 8250 rpm
